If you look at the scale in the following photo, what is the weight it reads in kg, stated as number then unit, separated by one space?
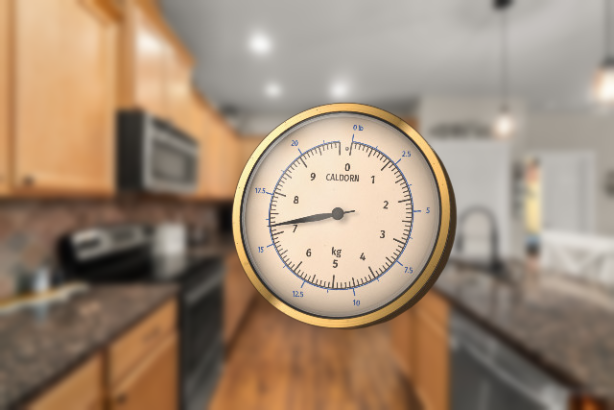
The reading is 7.2 kg
